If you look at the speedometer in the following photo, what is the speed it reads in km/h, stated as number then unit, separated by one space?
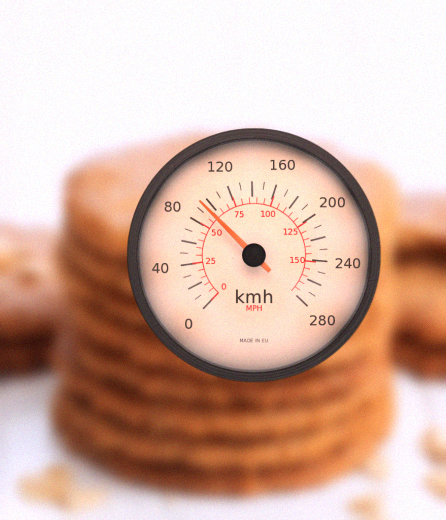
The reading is 95 km/h
